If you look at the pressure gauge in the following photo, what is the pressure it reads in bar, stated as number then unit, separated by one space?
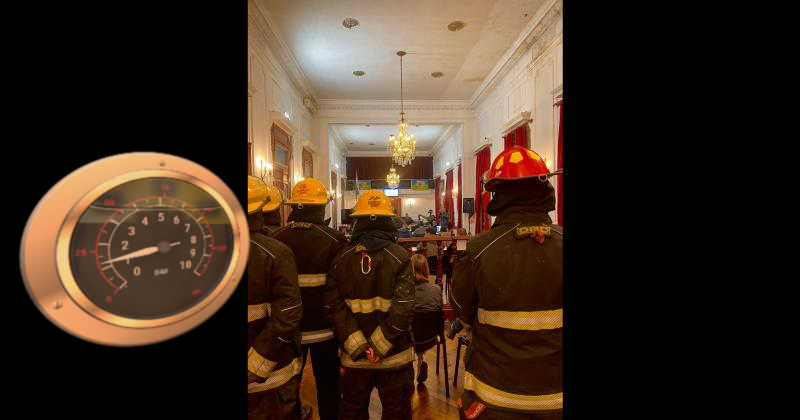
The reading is 1.25 bar
